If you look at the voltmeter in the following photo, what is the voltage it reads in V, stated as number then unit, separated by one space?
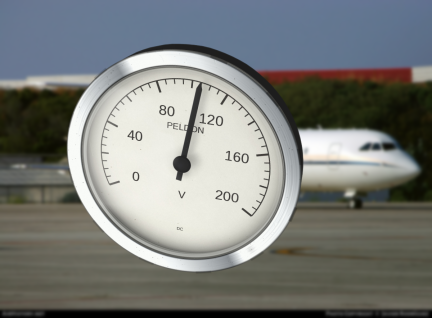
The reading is 105 V
